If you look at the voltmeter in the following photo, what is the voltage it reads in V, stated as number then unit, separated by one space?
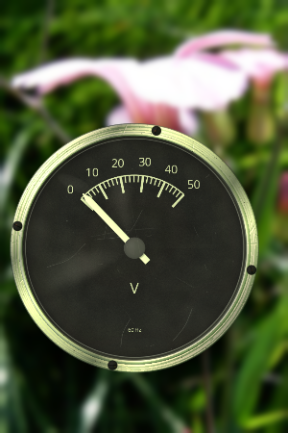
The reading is 2 V
